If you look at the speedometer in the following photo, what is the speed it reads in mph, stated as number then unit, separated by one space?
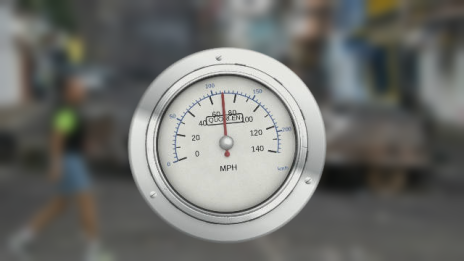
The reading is 70 mph
